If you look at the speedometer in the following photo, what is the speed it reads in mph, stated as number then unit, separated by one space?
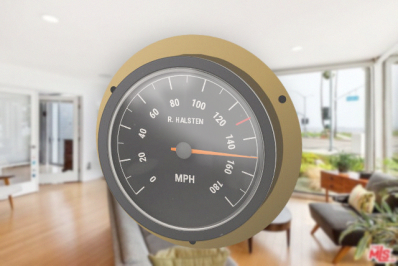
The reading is 150 mph
